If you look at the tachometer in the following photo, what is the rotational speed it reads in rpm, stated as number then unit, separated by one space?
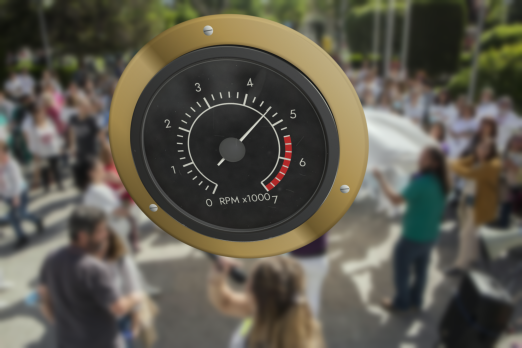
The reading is 4600 rpm
